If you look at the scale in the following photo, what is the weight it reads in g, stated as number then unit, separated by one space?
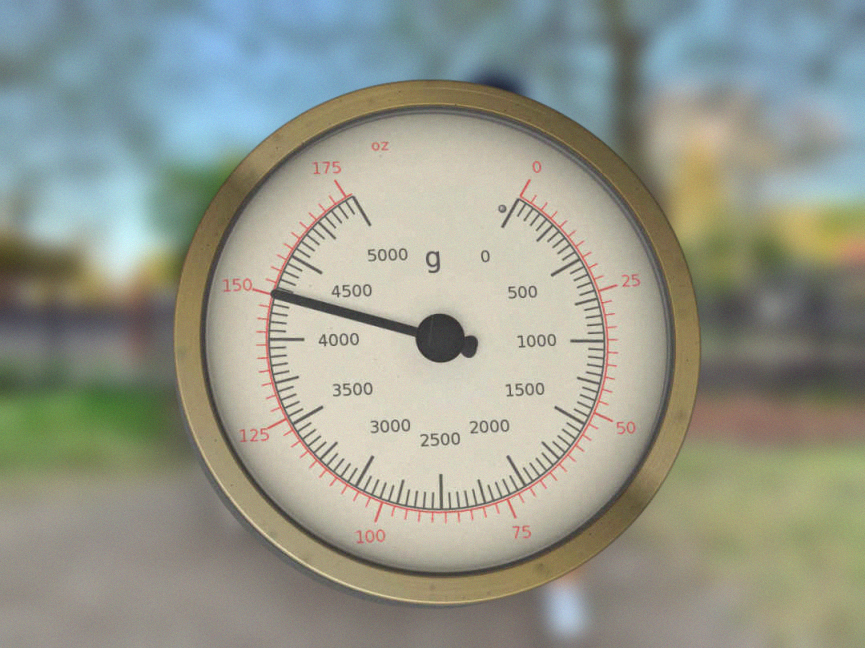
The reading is 4250 g
